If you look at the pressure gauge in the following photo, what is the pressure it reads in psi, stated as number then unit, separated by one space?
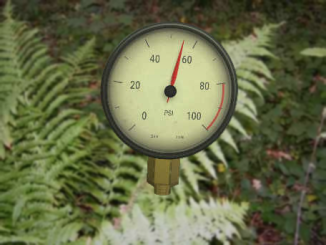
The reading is 55 psi
